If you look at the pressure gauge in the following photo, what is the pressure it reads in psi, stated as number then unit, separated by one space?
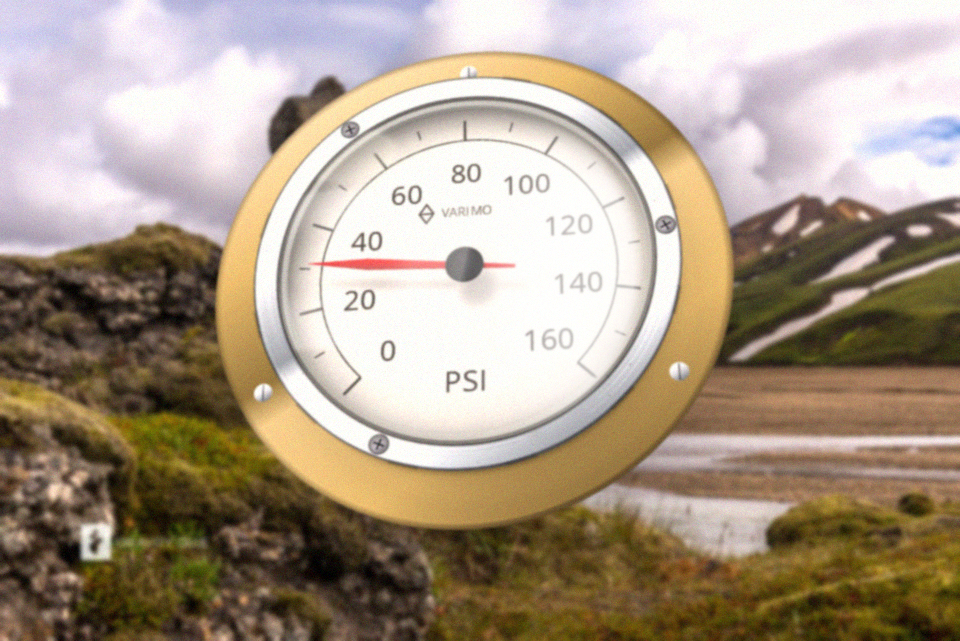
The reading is 30 psi
